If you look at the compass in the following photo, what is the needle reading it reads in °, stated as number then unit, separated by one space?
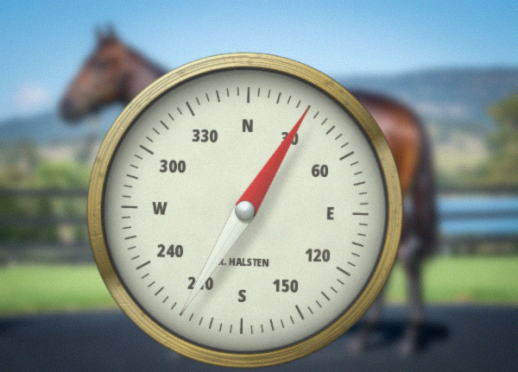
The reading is 30 °
